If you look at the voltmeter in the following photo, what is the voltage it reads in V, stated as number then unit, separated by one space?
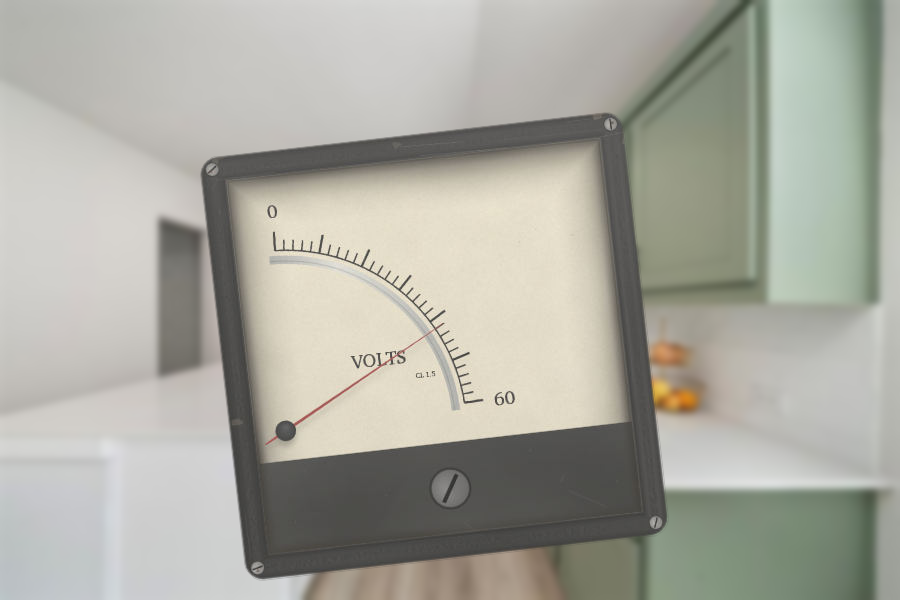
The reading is 42 V
